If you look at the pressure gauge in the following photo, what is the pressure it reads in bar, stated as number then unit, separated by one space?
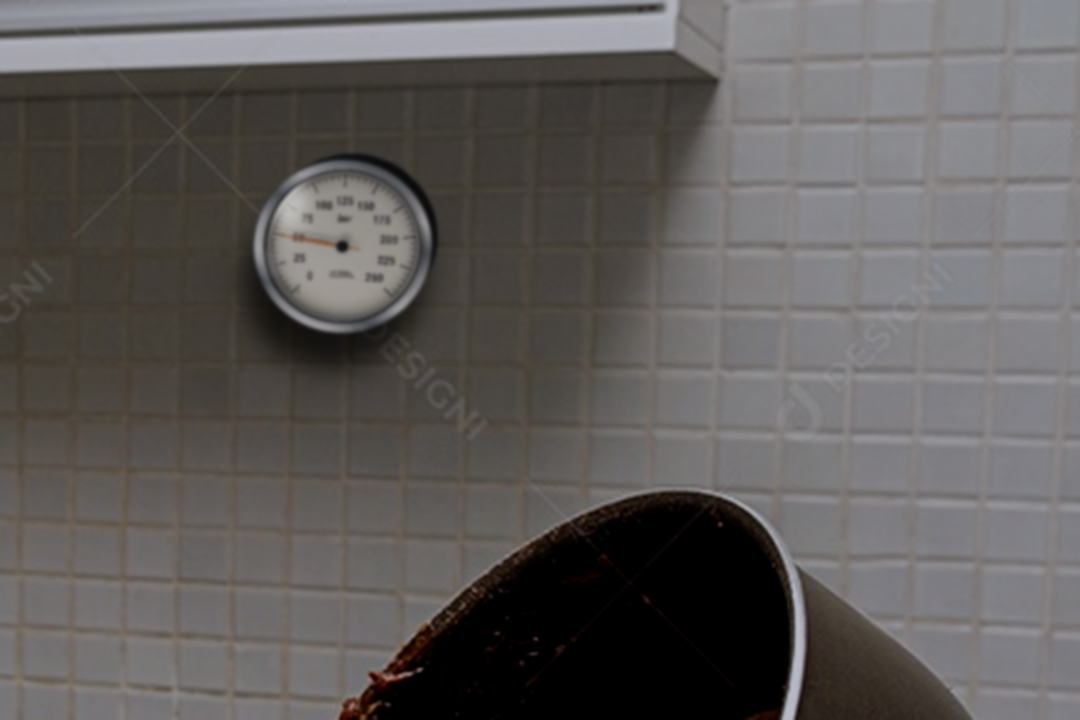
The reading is 50 bar
